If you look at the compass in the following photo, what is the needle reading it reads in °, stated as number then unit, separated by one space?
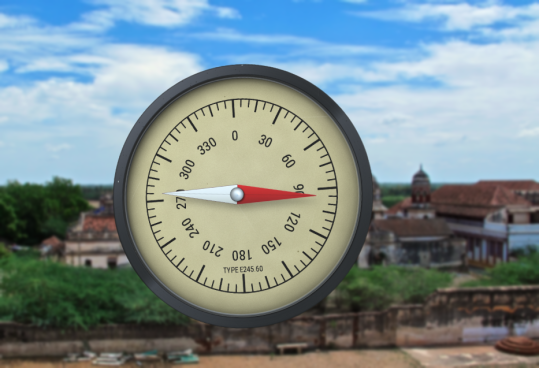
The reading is 95 °
